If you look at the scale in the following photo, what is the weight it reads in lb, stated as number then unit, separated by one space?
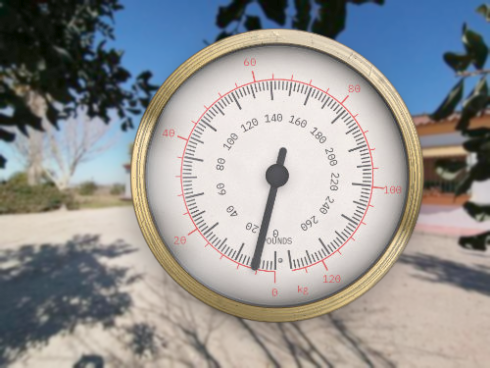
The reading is 10 lb
